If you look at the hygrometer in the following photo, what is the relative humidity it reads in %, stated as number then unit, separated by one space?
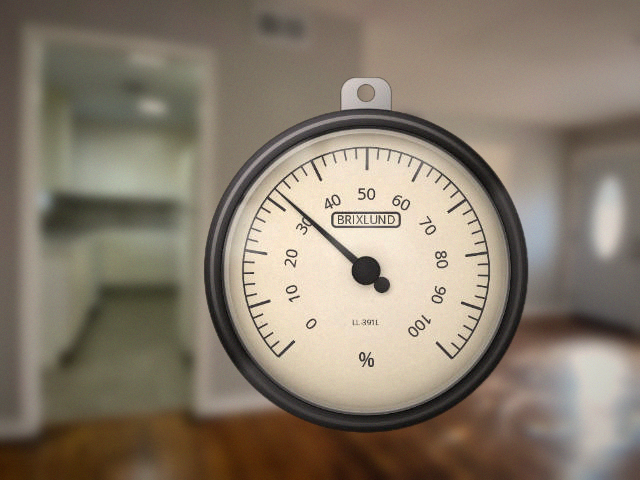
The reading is 32 %
